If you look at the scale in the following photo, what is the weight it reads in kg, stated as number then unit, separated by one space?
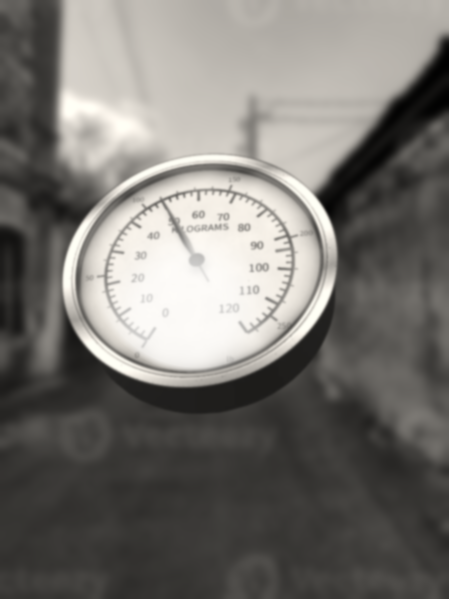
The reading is 50 kg
